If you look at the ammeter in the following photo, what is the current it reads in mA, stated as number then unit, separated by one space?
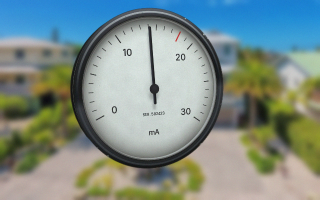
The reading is 14 mA
